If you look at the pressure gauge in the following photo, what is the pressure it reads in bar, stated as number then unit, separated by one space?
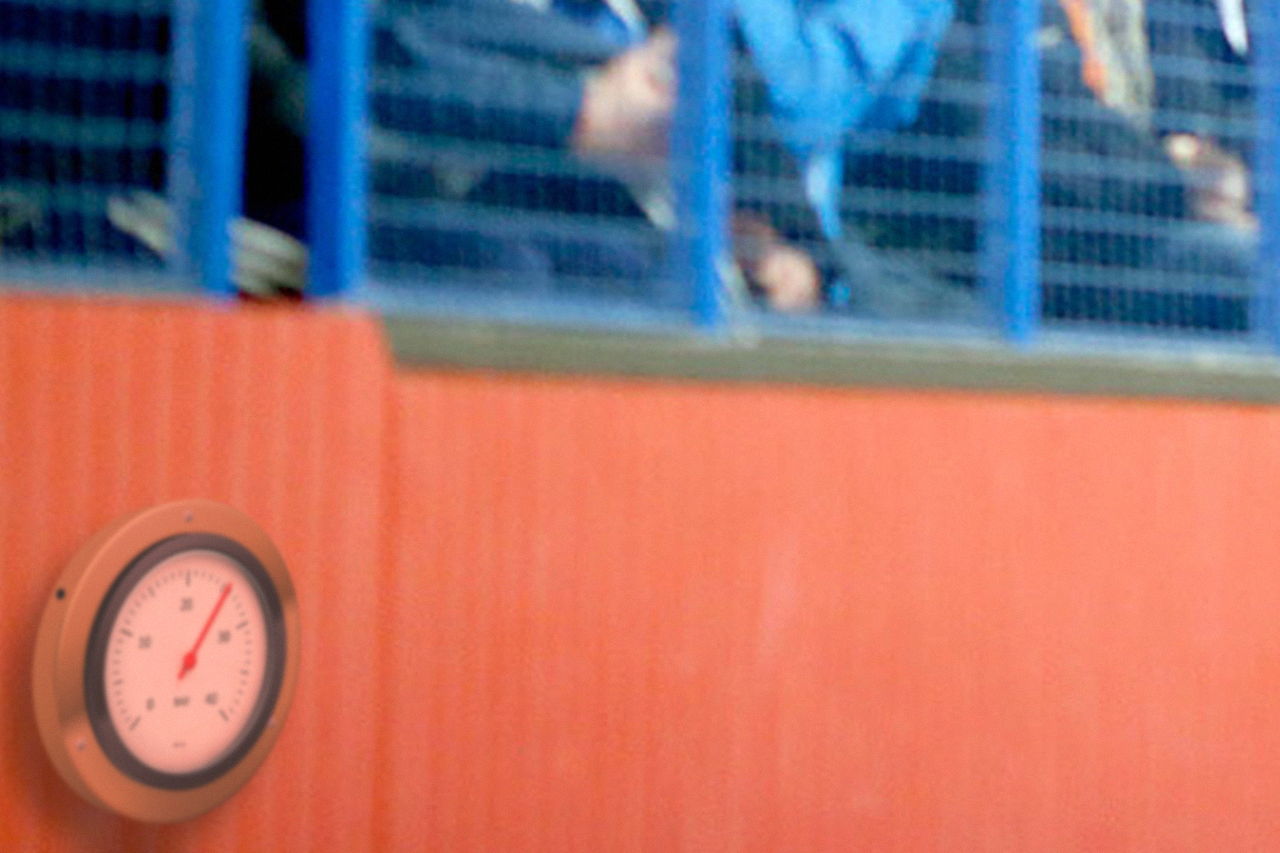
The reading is 25 bar
